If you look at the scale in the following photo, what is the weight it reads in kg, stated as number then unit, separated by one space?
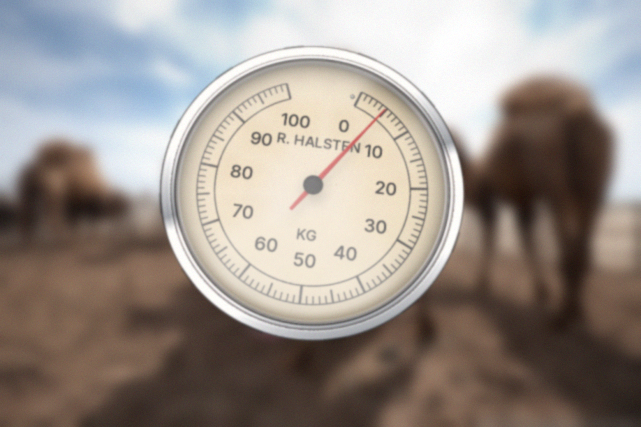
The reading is 5 kg
